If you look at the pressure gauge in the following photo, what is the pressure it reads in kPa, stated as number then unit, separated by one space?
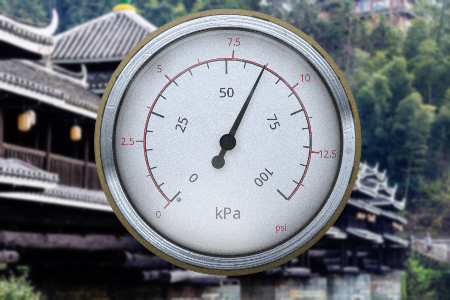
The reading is 60 kPa
